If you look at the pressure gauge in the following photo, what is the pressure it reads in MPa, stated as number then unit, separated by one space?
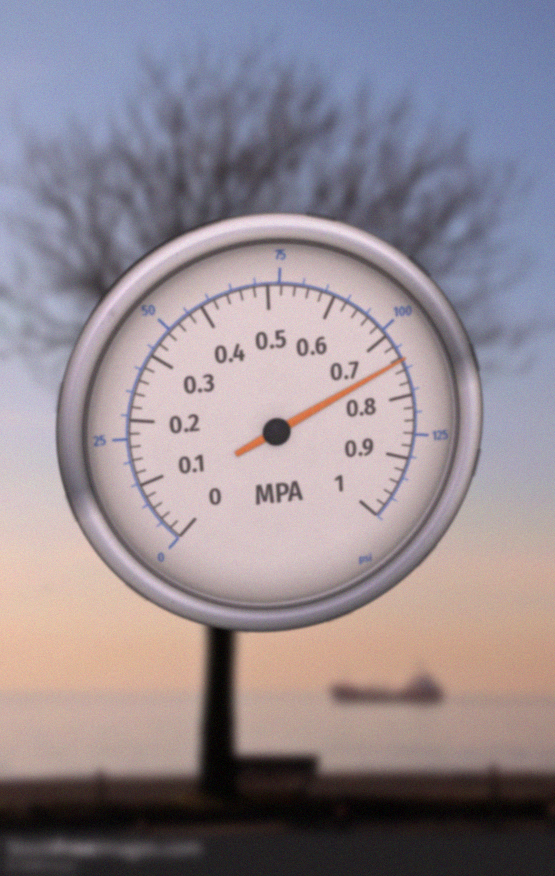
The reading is 0.74 MPa
